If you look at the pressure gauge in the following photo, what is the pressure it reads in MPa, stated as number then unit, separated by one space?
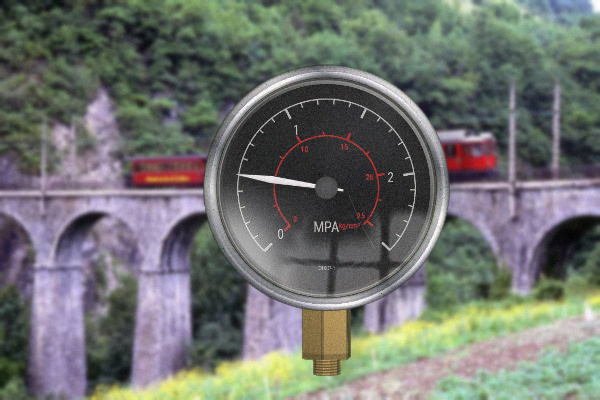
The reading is 0.5 MPa
